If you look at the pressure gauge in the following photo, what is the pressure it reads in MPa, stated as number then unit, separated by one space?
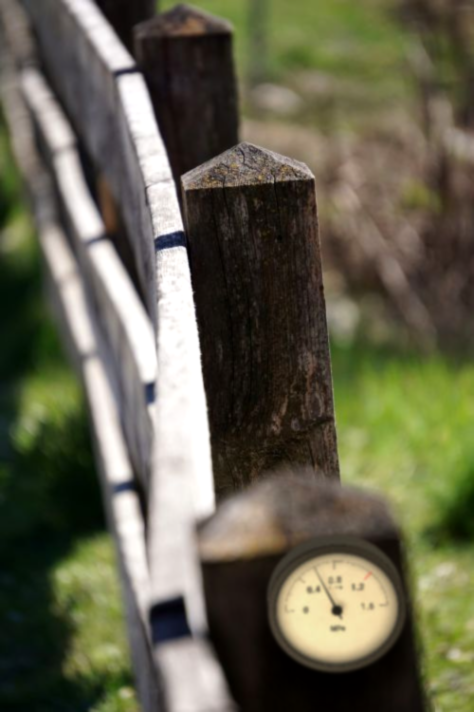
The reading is 0.6 MPa
